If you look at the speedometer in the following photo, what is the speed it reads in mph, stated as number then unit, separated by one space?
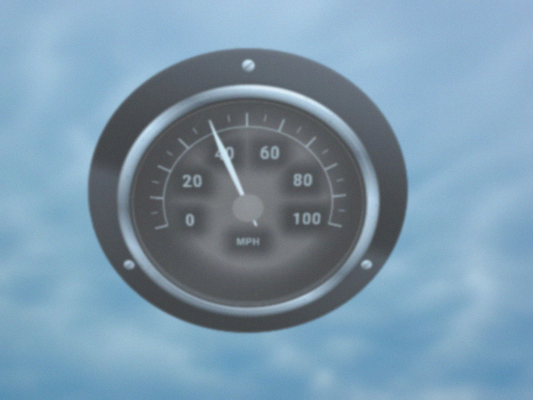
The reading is 40 mph
